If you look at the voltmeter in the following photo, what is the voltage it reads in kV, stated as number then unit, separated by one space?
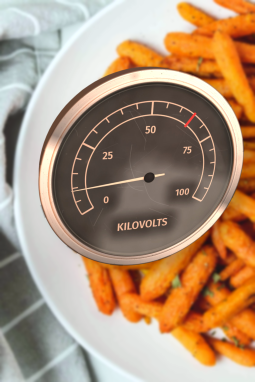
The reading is 10 kV
